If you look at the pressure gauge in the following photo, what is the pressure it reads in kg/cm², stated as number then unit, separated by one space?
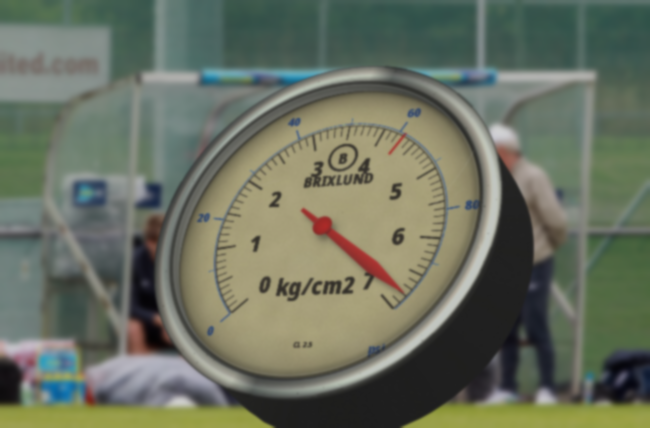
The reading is 6.8 kg/cm²
